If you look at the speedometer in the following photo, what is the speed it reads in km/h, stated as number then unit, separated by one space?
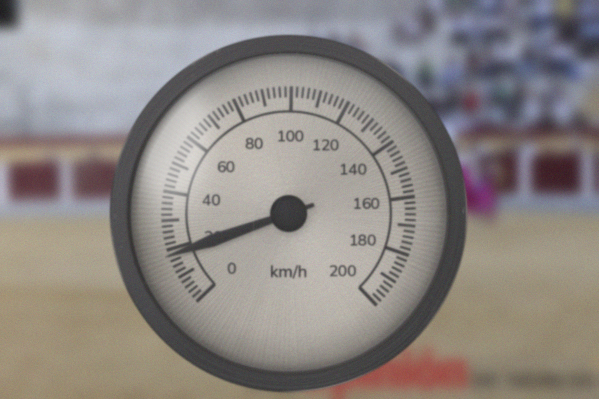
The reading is 18 km/h
